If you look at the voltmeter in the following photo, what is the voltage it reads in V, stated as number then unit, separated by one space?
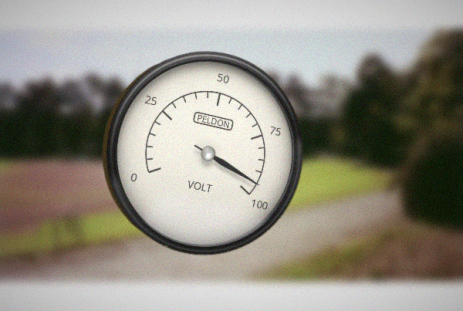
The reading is 95 V
